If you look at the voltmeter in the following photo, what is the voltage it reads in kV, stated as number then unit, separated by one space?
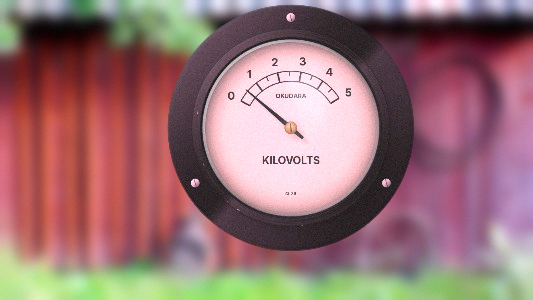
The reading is 0.5 kV
